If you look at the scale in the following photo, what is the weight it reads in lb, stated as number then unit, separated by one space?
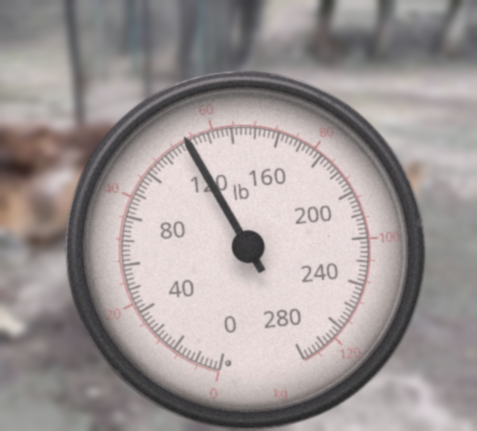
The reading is 120 lb
